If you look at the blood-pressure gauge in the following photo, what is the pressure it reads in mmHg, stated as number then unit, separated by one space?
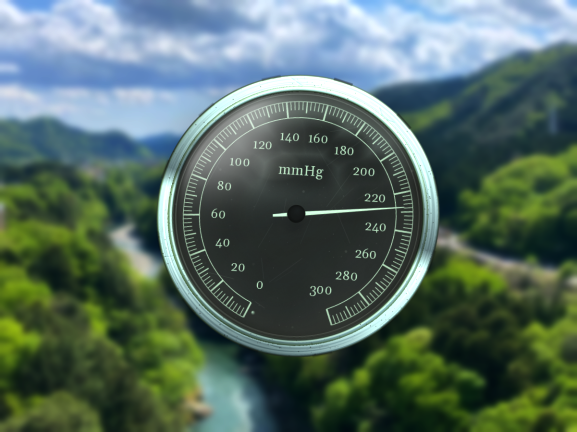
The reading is 228 mmHg
